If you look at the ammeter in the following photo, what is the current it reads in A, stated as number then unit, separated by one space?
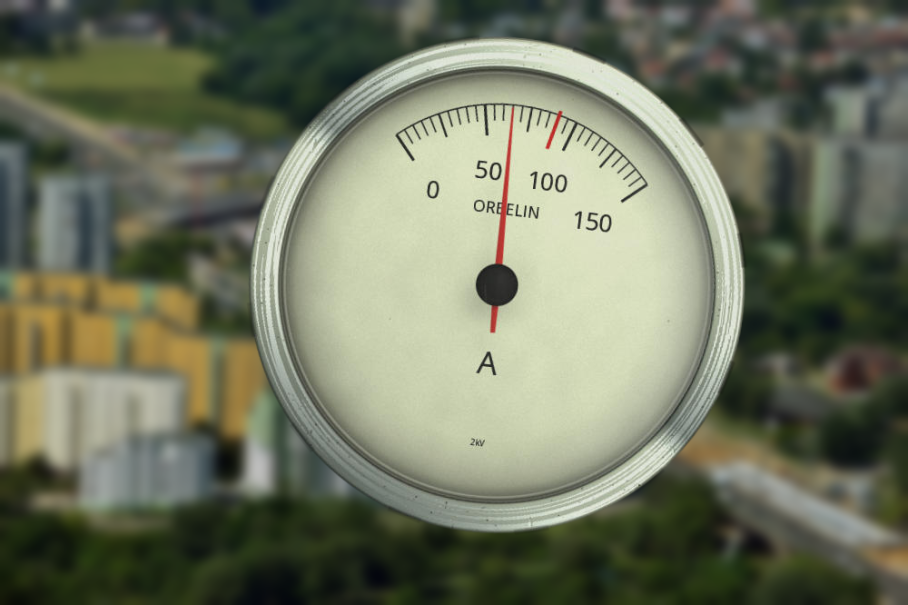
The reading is 65 A
